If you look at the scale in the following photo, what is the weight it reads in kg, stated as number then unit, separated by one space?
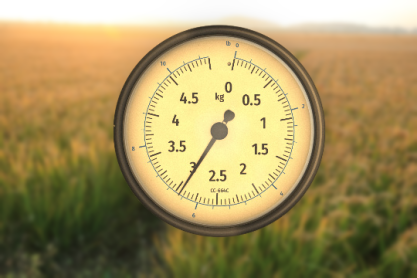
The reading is 2.95 kg
